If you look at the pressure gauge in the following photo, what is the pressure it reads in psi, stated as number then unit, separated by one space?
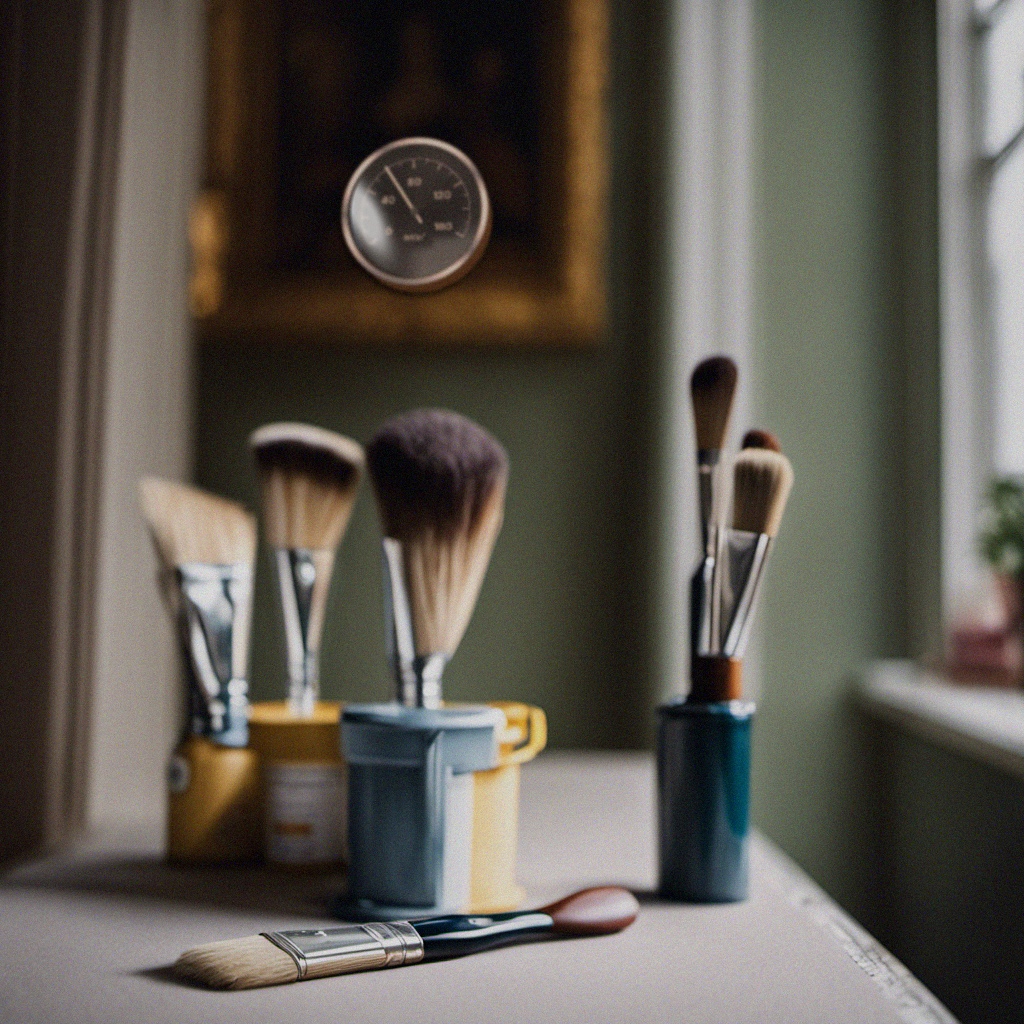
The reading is 60 psi
